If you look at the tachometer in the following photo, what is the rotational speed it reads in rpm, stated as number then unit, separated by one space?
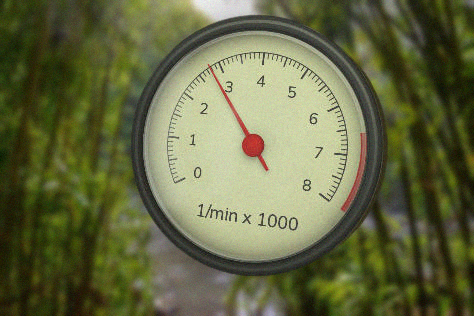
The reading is 2800 rpm
